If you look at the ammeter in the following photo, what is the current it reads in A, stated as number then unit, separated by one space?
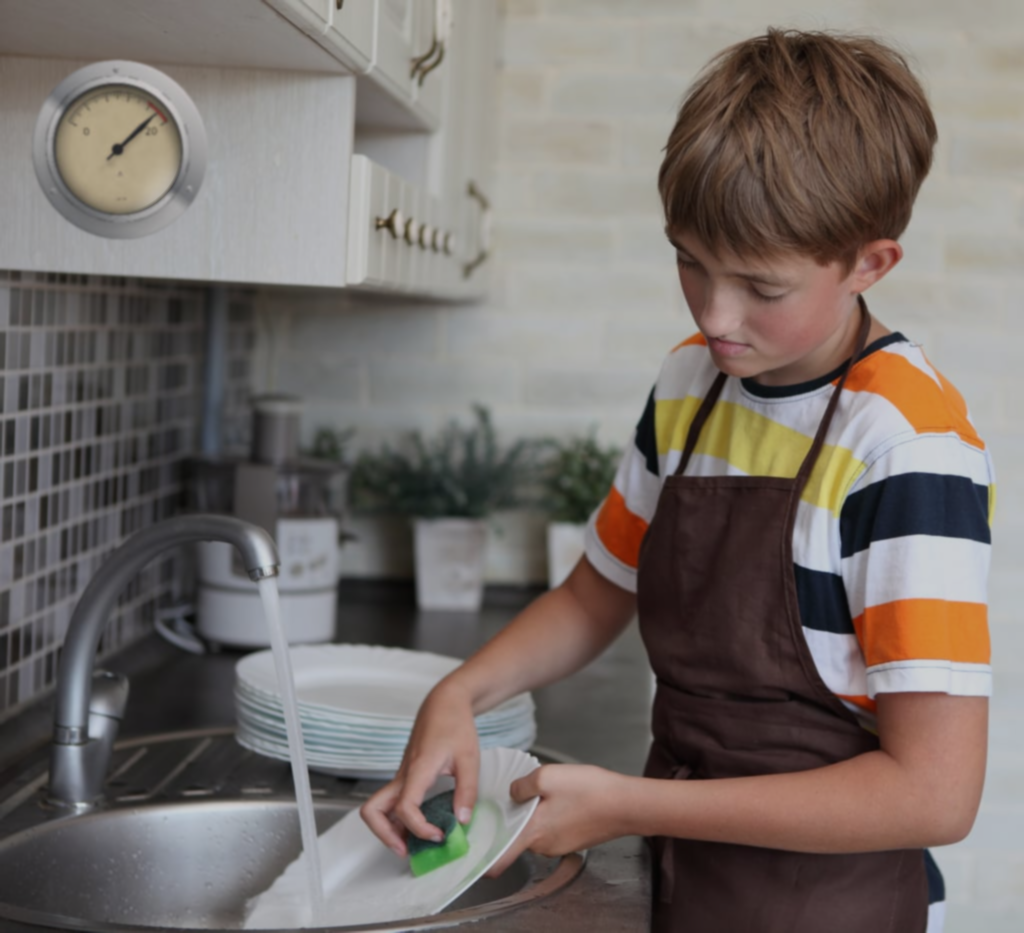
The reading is 18 A
